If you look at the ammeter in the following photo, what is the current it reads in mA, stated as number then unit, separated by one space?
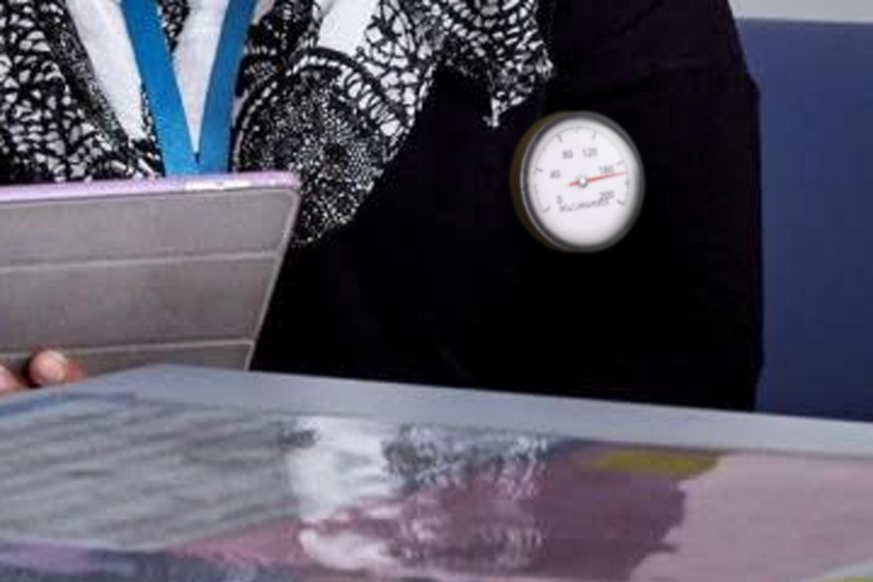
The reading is 170 mA
